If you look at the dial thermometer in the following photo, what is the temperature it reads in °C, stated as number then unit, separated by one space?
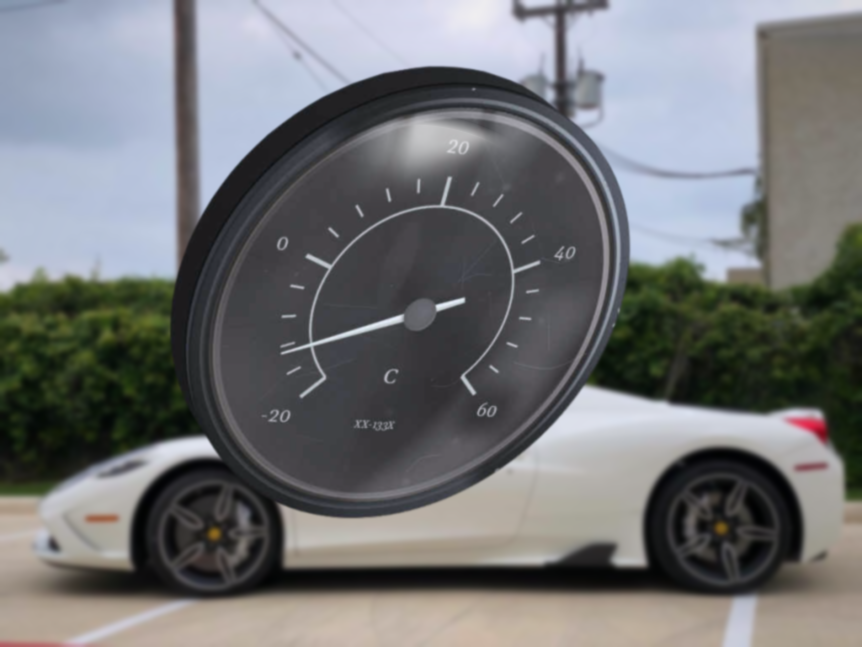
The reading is -12 °C
